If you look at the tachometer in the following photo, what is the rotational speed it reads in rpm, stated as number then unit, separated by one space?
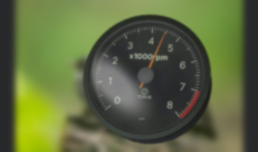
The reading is 4500 rpm
